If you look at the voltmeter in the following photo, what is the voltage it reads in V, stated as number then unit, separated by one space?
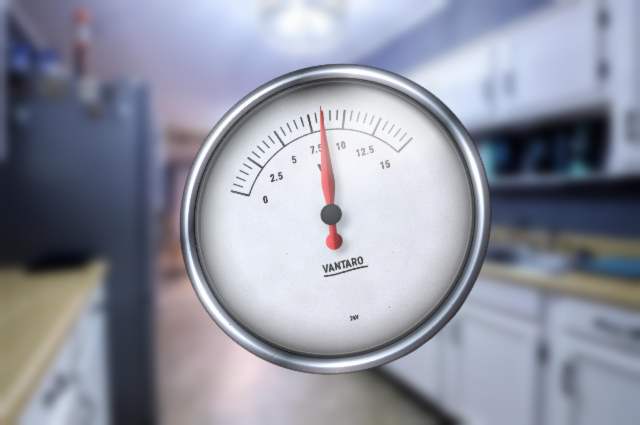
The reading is 8.5 V
